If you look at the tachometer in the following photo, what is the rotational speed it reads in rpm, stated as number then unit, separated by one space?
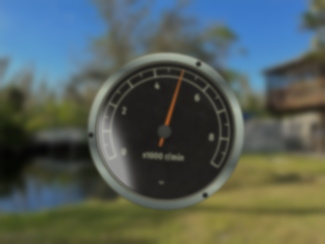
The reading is 5000 rpm
